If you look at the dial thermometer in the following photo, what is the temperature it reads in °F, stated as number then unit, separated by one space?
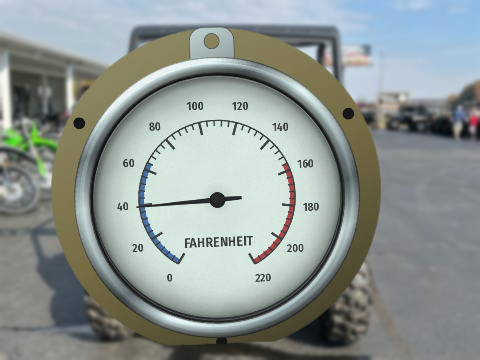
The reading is 40 °F
